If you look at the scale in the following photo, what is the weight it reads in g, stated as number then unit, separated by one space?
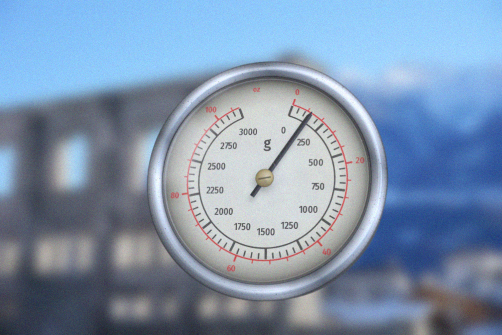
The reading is 150 g
